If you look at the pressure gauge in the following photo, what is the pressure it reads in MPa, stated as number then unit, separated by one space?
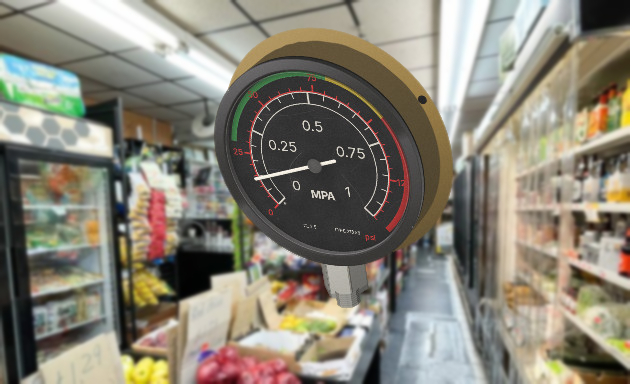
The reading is 0.1 MPa
